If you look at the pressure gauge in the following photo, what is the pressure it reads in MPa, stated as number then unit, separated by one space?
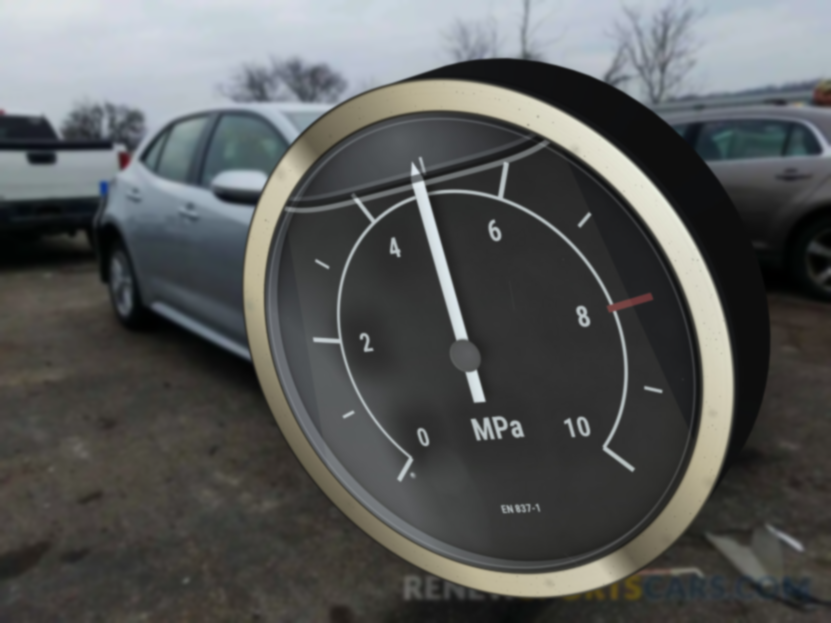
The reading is 5 MPa
